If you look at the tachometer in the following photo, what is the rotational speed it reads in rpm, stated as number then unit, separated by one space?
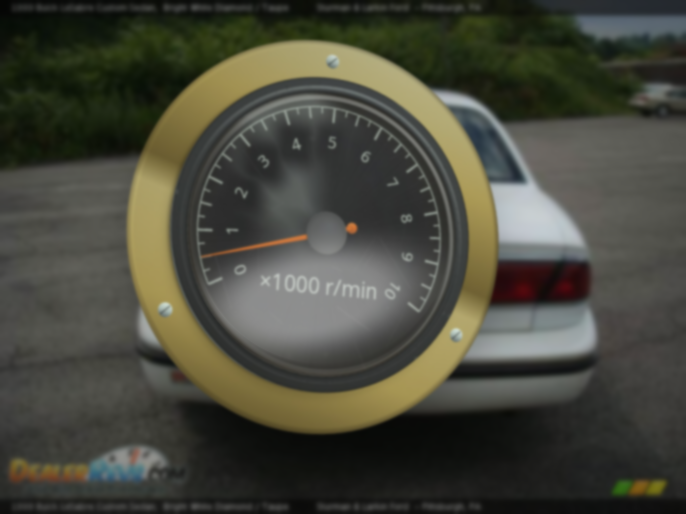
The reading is 500 rpm
